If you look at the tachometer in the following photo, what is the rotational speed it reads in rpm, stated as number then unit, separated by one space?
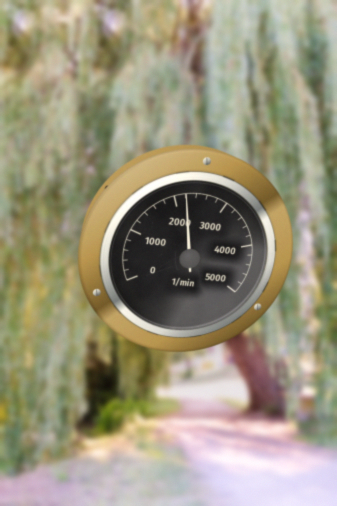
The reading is 2200 rpm
